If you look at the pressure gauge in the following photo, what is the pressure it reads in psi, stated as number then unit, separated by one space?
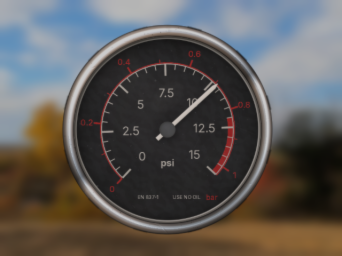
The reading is 10.25 psi
